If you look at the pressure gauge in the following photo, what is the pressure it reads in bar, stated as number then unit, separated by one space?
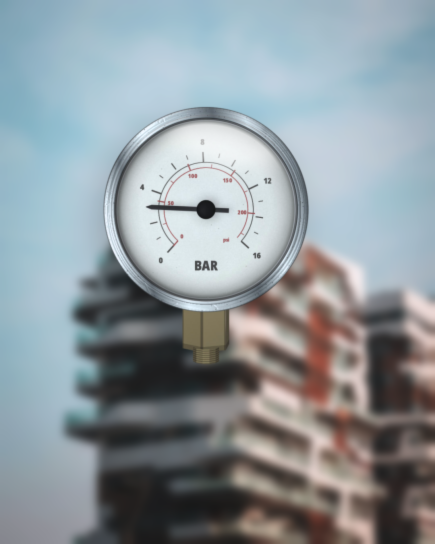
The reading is 3 bar
